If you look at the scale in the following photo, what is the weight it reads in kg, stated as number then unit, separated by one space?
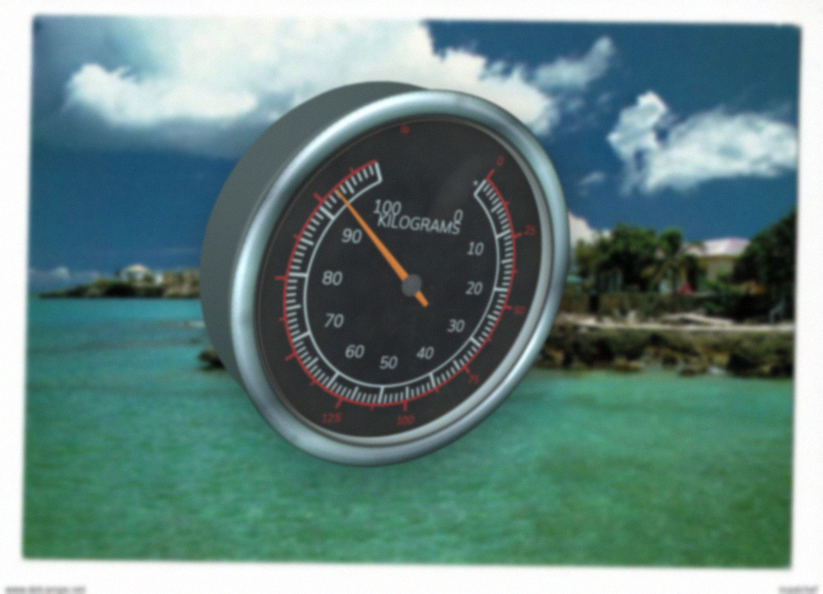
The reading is 93 kg
